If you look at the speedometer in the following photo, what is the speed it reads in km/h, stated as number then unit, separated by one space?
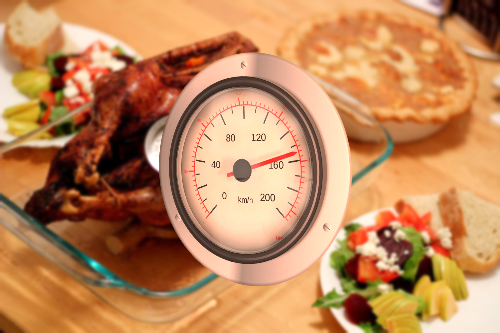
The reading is 155 km/h
